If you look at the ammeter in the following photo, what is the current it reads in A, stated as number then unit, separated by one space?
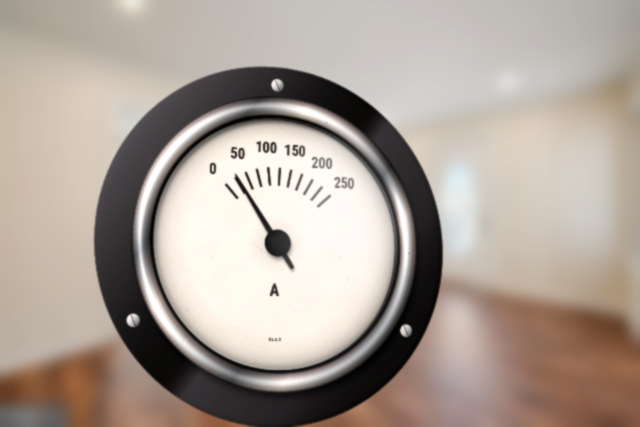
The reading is 25 A
